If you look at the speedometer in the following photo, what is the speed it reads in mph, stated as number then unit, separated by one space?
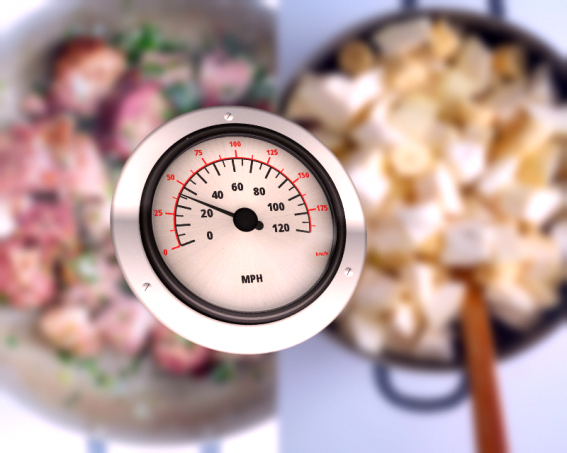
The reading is 25 mph
